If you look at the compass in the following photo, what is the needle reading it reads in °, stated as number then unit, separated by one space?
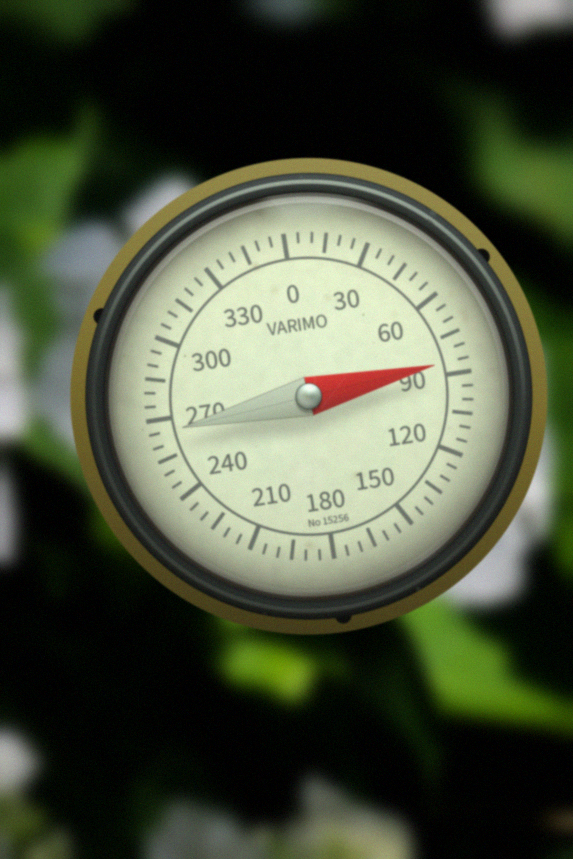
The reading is 85 °
